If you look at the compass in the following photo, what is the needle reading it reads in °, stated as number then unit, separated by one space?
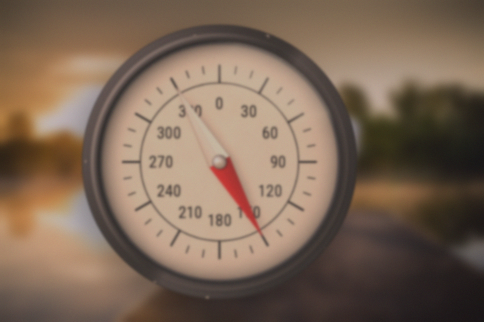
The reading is 150 °
